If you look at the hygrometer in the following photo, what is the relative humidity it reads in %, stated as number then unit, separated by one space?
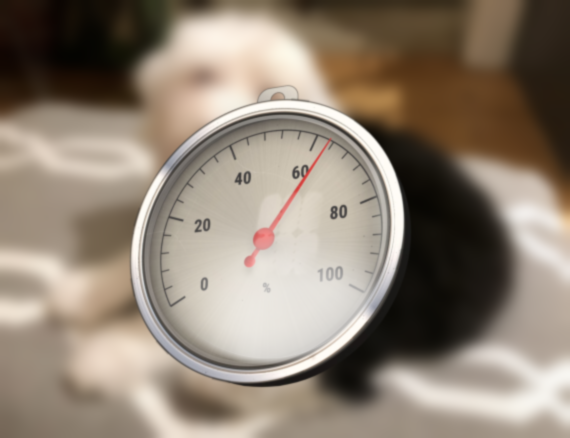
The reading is 64 %
